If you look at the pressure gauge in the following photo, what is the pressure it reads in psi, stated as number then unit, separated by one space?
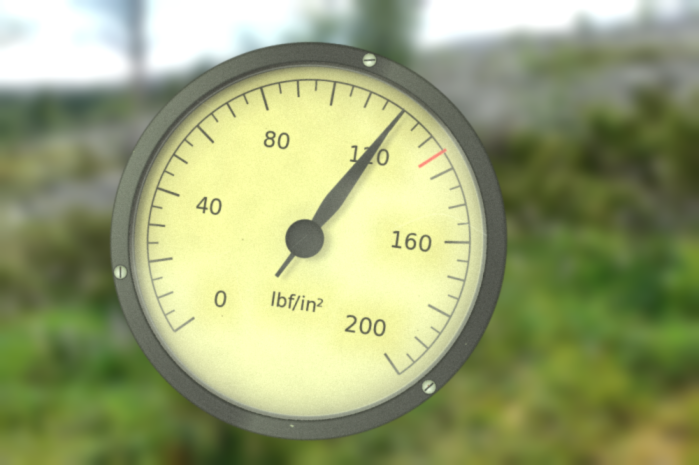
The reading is 120 psi
